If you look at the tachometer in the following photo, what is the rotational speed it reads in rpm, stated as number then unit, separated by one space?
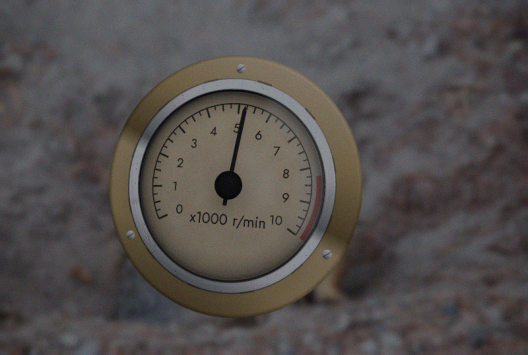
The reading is 5250 rpm
